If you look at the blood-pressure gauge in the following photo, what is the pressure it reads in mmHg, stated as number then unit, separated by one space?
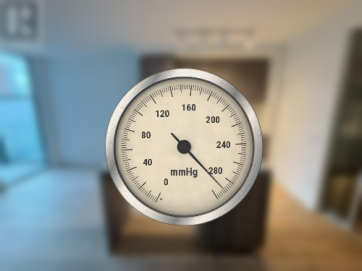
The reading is 290 mmHg
